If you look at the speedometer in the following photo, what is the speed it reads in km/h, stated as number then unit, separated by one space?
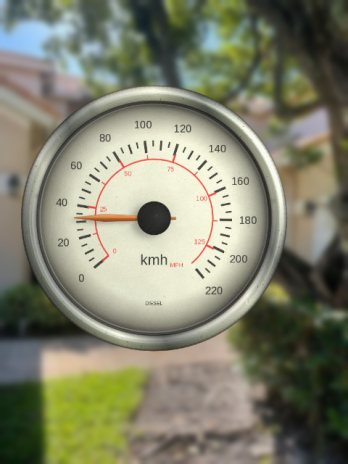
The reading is 32.5 km/h
